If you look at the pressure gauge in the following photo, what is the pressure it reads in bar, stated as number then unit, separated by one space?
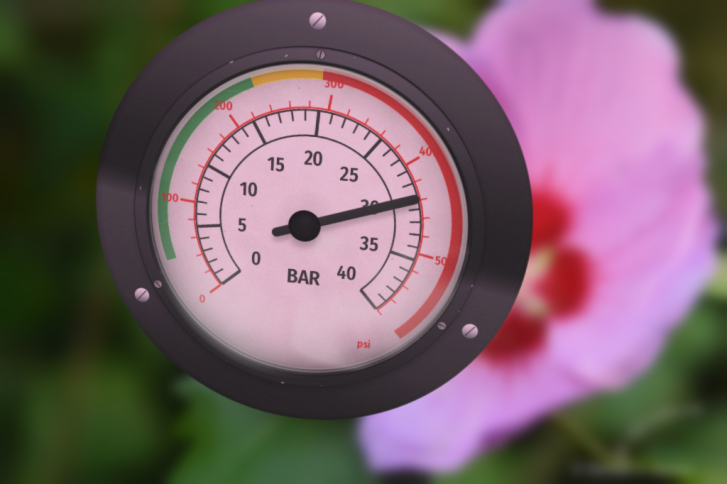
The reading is 30 bar
